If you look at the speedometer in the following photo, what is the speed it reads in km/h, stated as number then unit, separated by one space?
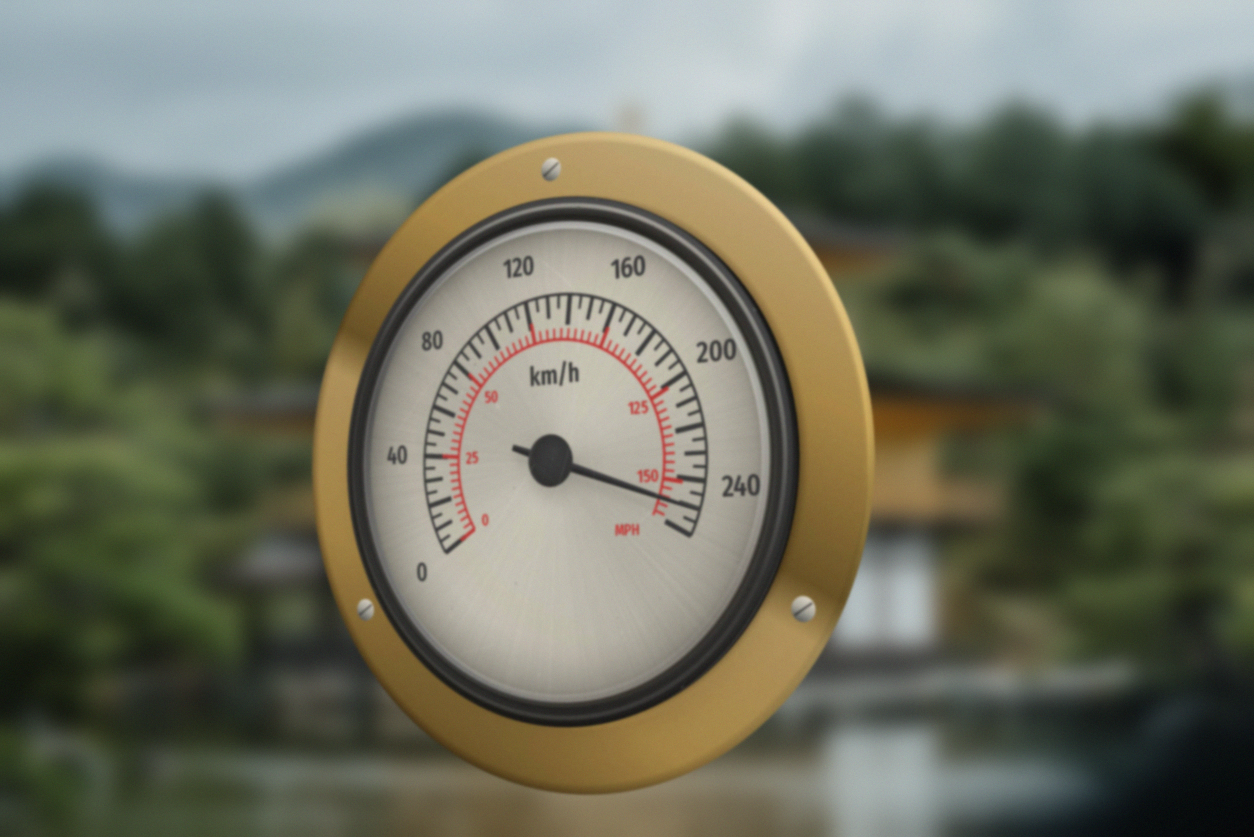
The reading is 250 km/h
